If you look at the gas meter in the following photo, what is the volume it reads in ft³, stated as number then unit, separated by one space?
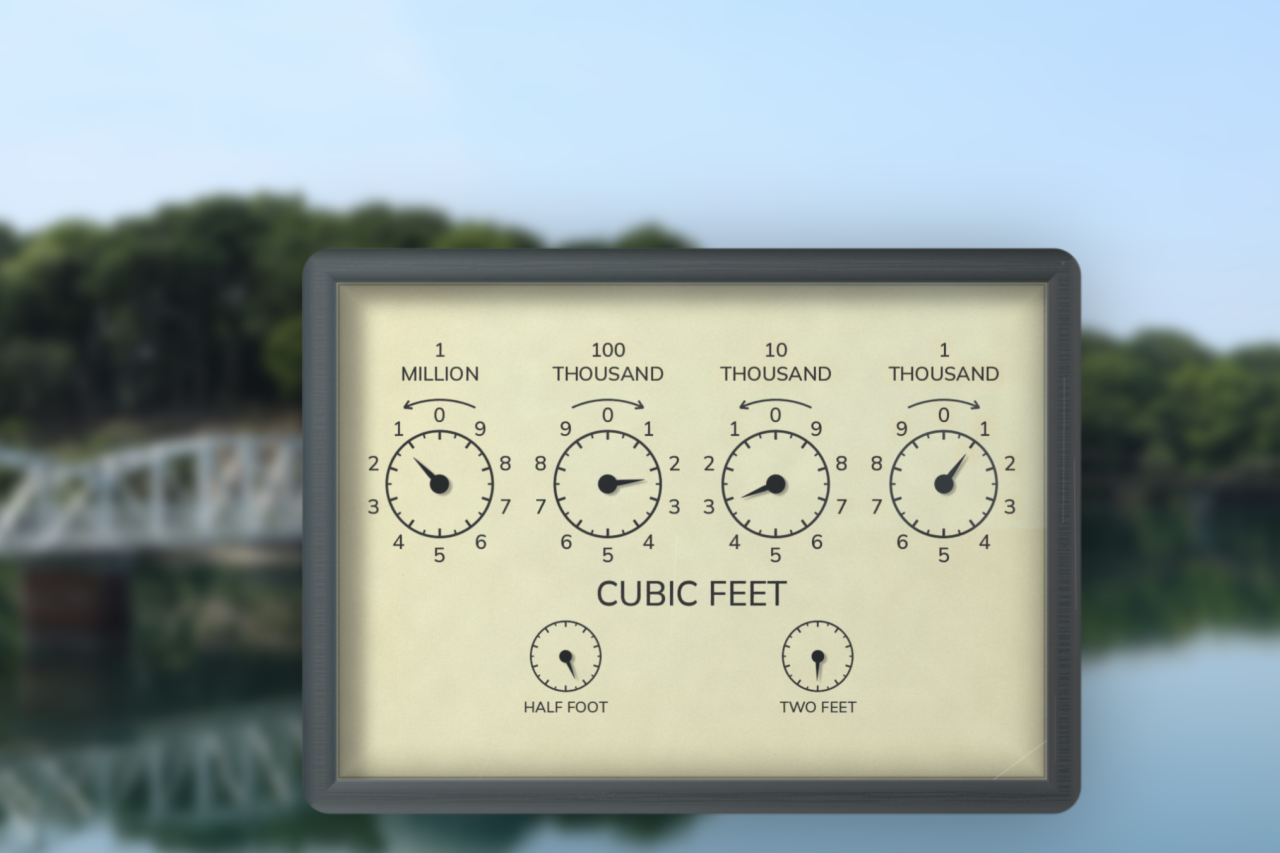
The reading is 123100 ft³
